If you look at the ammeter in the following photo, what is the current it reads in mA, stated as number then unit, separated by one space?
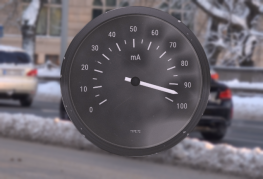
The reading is 95 mA
